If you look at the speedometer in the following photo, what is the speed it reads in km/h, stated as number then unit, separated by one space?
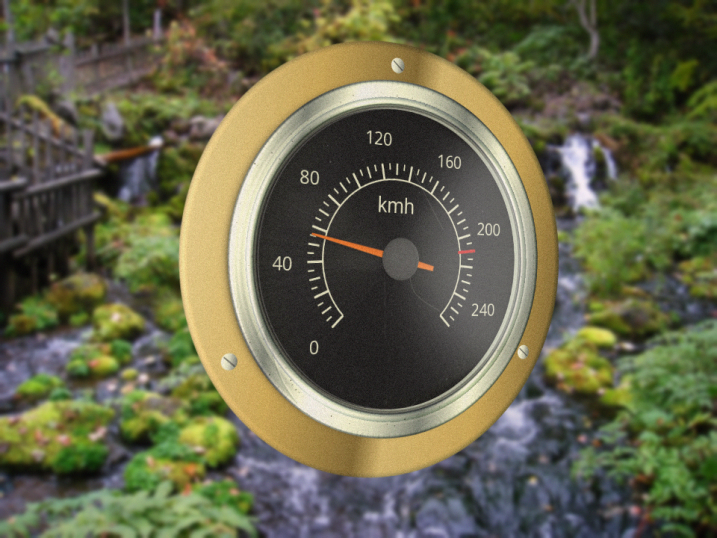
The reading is 55 km/h
